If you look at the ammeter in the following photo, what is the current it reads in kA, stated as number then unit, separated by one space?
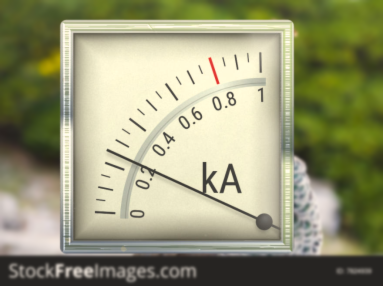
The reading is 0.25 kA
